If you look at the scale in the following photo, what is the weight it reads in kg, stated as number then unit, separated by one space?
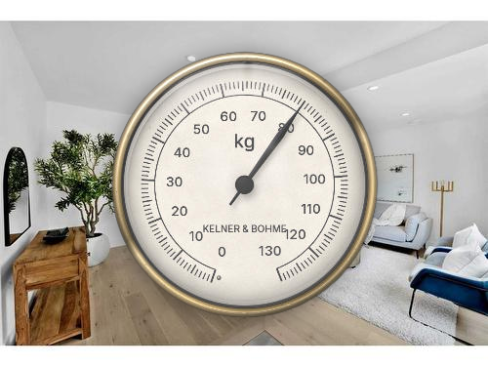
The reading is 80 kg
